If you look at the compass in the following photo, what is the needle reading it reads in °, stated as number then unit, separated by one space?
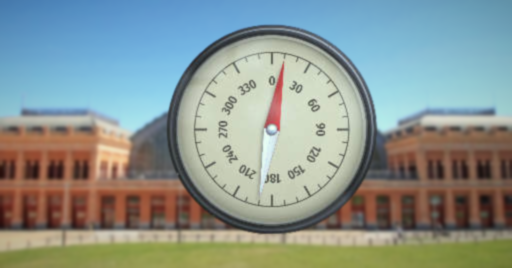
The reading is 10 °
